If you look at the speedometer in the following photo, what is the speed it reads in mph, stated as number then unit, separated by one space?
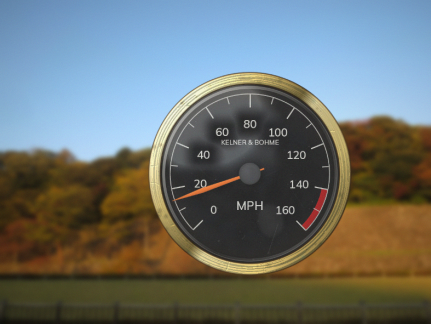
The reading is 15 mph
